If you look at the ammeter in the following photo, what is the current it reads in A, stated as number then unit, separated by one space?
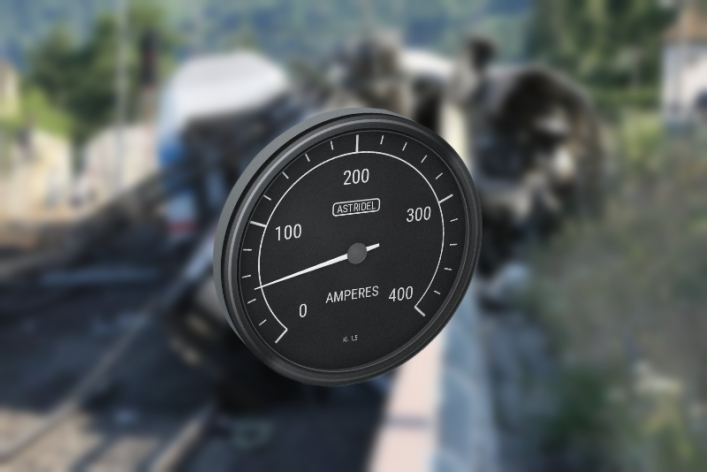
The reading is 50 A
